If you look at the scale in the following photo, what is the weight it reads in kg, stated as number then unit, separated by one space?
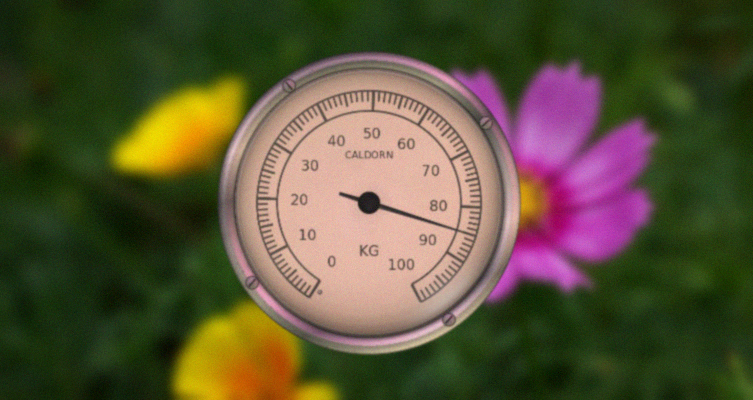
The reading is 85 kg
